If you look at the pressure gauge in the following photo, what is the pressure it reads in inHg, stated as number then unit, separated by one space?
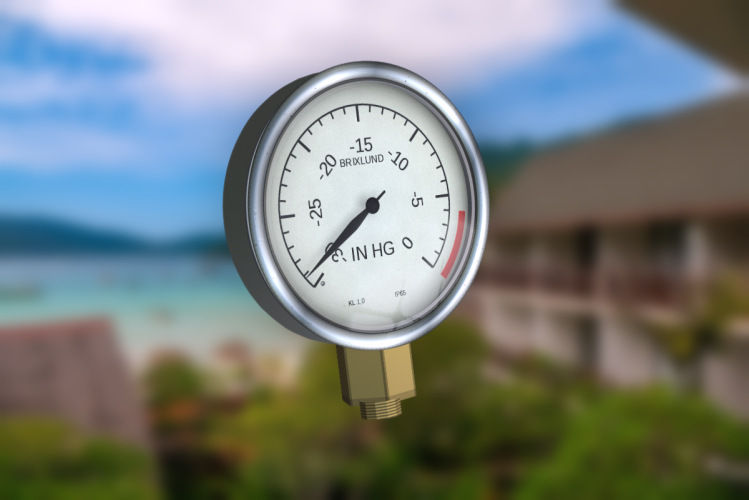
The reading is -29 inHg
